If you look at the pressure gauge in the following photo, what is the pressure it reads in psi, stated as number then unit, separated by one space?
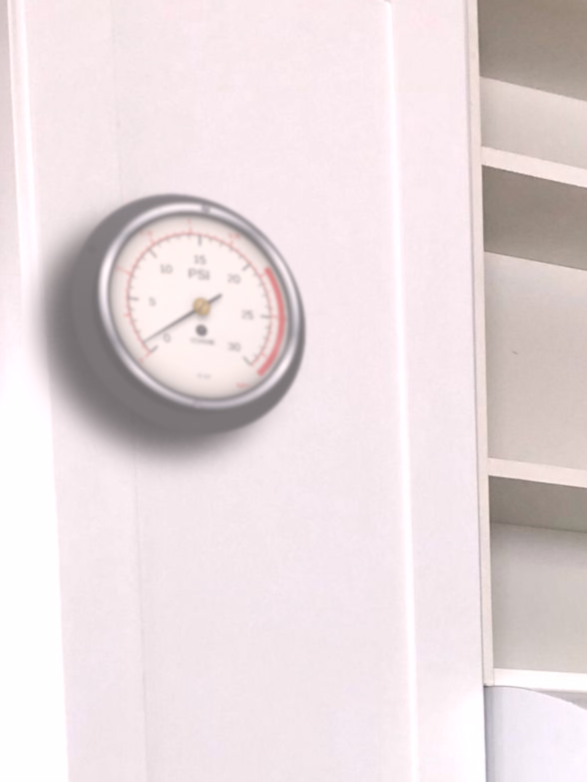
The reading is 1 psi
